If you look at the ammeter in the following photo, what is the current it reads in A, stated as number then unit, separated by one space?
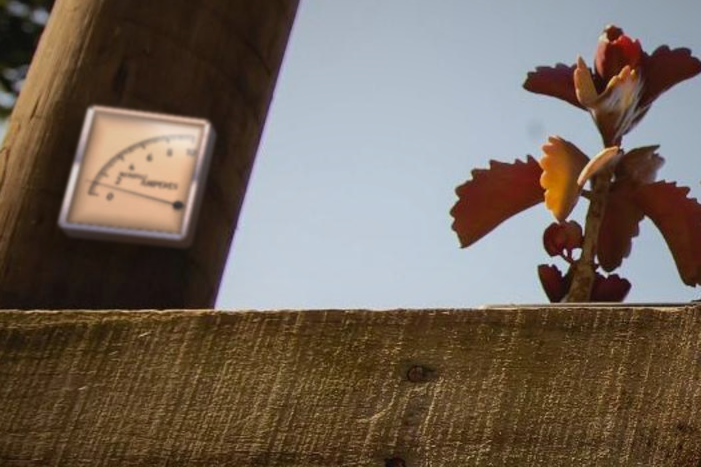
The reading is 1 A
